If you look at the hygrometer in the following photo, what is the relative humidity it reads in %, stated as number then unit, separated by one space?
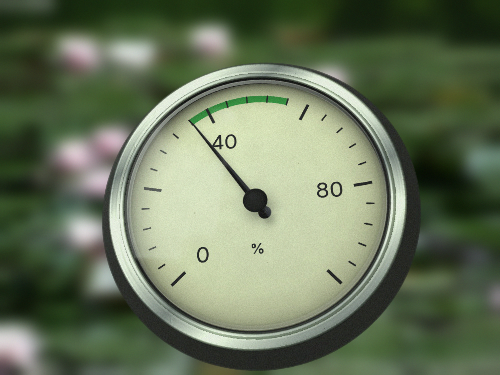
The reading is 36 %
